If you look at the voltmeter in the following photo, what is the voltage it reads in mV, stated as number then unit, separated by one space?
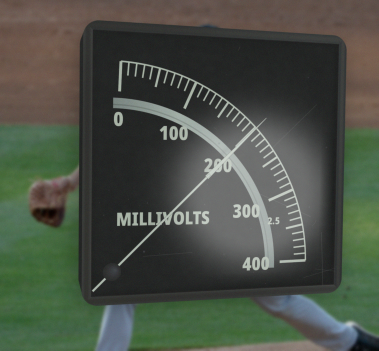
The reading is 200 mV
